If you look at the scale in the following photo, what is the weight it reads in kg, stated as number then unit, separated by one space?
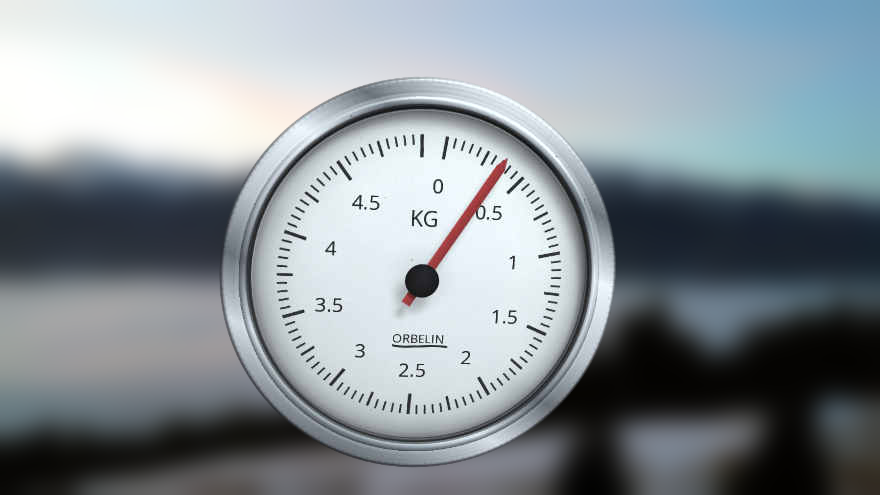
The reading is 0.35 kg
